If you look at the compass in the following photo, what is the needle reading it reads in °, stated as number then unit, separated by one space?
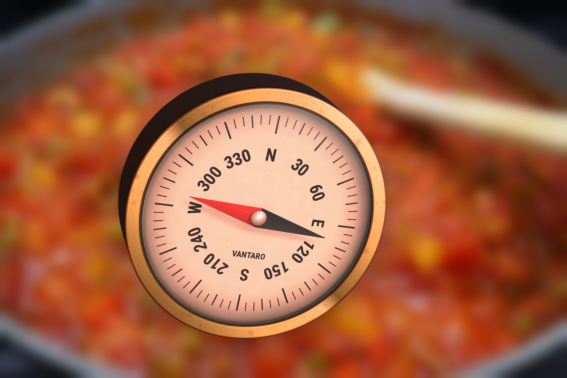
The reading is 280 °
